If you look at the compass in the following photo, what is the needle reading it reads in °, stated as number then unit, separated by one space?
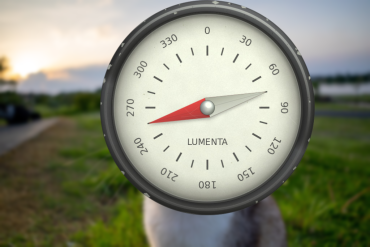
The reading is 255 °
